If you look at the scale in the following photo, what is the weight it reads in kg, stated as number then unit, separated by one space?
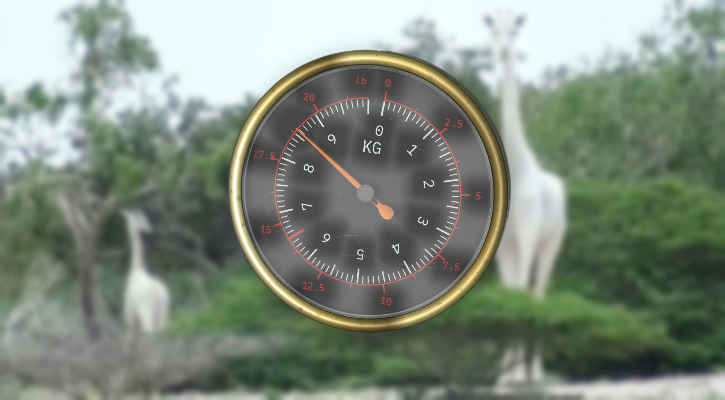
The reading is 8.6 kg
